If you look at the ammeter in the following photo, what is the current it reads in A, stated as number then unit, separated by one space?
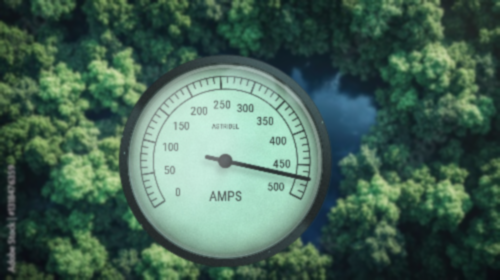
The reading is 470 A
